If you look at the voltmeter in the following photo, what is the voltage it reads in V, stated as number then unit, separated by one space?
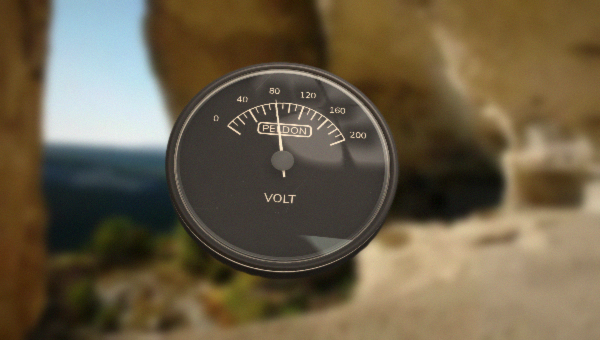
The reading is 80 V
